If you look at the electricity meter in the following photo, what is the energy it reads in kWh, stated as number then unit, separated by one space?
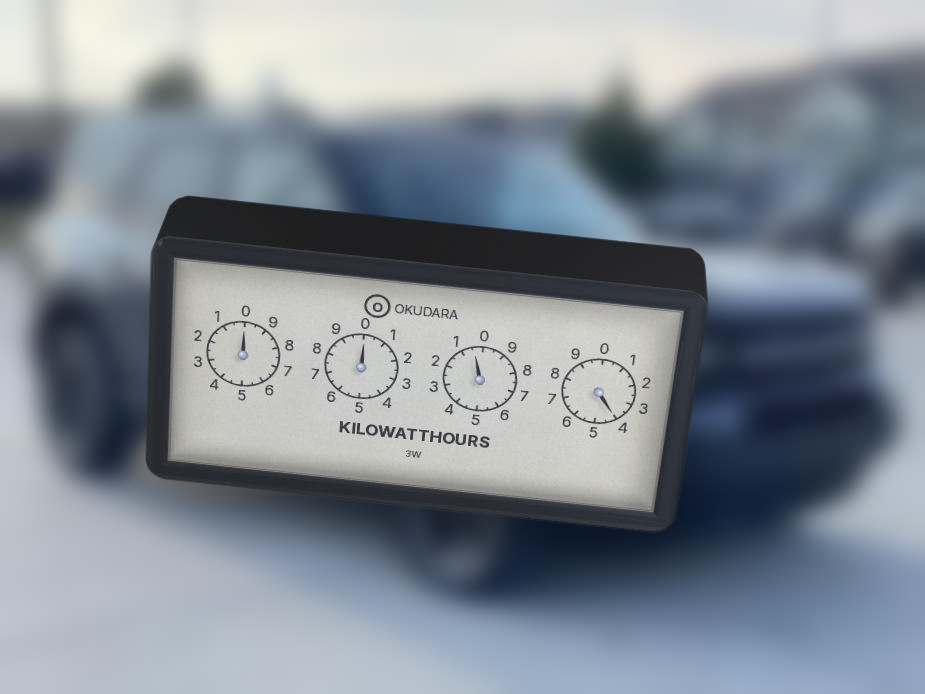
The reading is 4 kWh
